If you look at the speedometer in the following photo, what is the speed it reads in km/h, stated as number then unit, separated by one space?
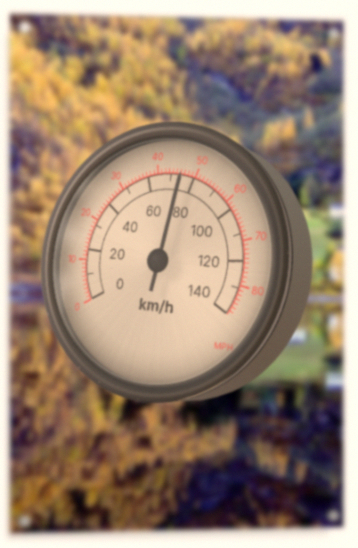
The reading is 75 km/h
